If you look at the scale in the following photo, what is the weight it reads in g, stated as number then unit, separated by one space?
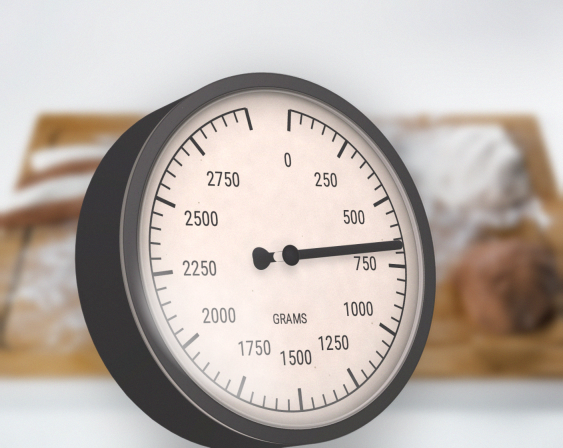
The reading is 675 g
